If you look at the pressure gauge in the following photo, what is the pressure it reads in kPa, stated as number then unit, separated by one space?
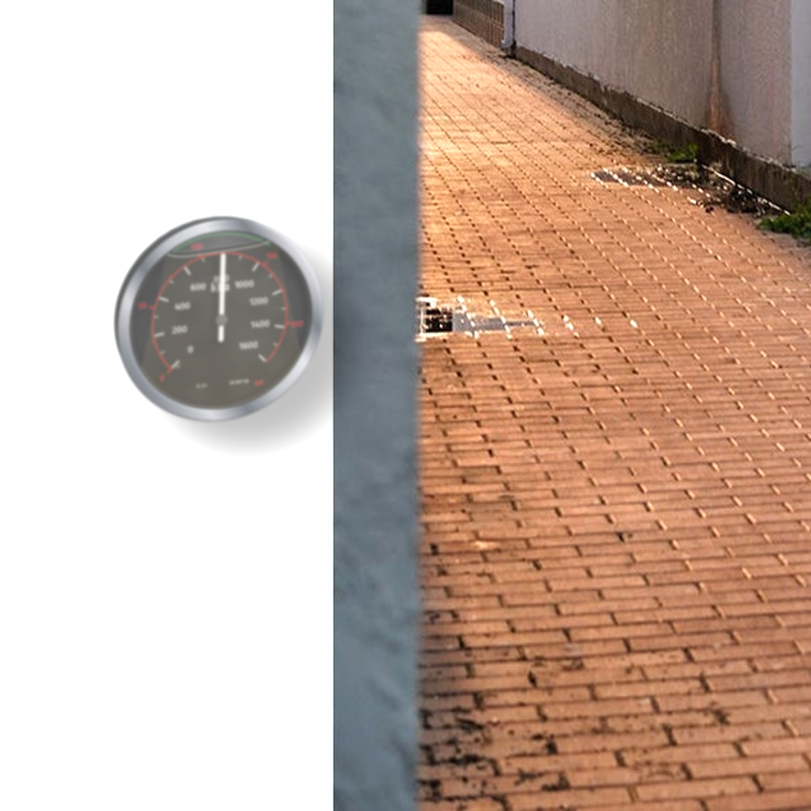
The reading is 800 kPa
